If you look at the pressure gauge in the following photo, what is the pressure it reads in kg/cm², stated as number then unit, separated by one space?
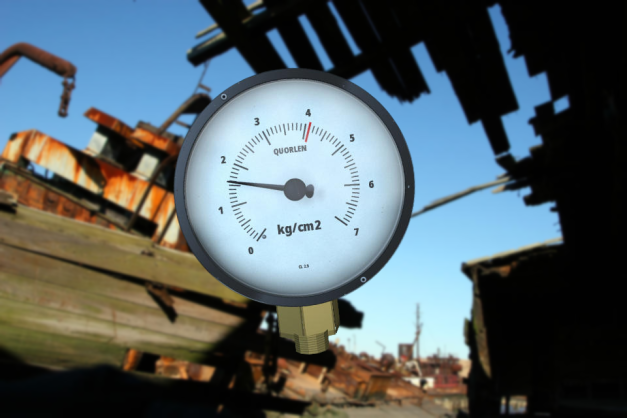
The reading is 1.6 kg/cm²
